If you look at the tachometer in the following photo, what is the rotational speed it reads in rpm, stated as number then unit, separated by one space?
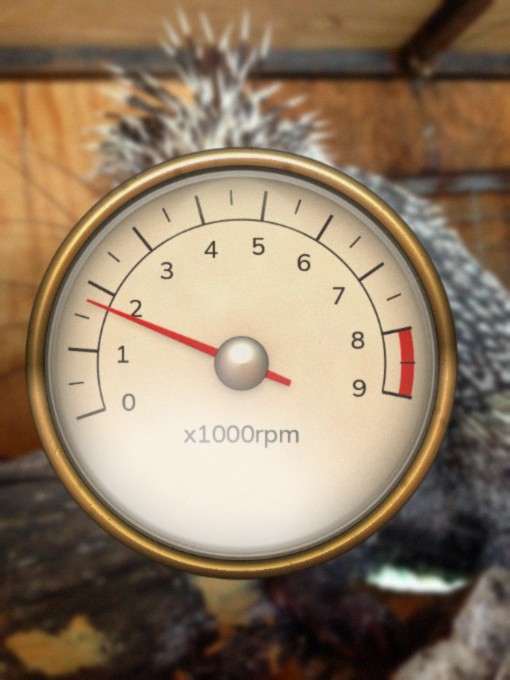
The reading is 1750 rpm
